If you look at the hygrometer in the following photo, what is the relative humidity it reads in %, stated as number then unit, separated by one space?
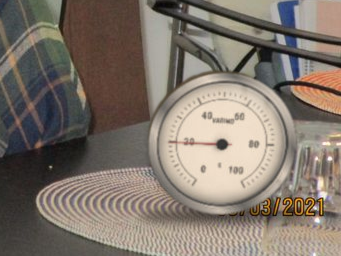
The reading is 20 %
